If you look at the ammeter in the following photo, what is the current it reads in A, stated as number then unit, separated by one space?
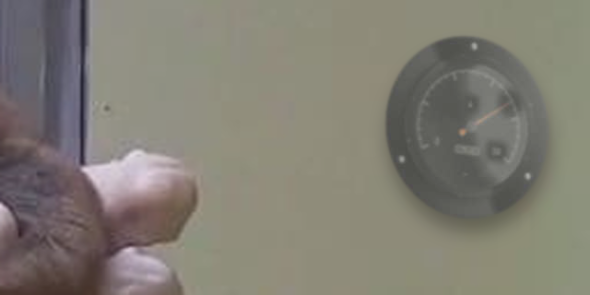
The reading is 36 A
